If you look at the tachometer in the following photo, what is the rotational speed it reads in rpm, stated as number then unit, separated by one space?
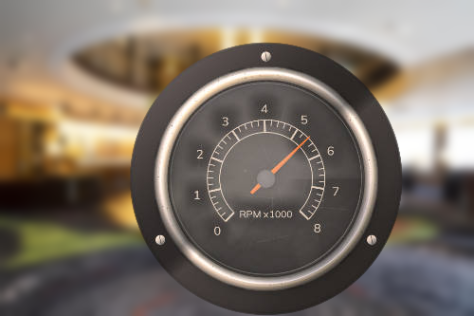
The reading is 5400 rpm
